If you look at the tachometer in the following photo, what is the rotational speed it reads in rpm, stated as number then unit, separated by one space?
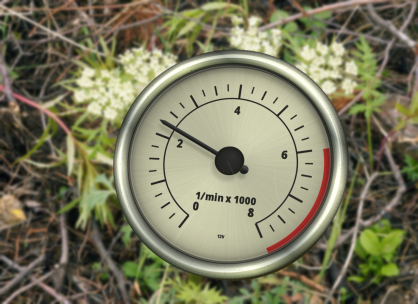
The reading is 2250 rpm
